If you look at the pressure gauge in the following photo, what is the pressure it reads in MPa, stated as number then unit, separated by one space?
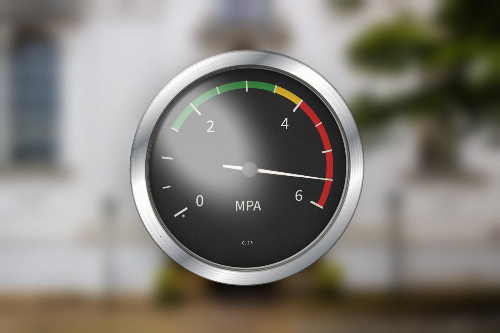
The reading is 5.5 MPa
